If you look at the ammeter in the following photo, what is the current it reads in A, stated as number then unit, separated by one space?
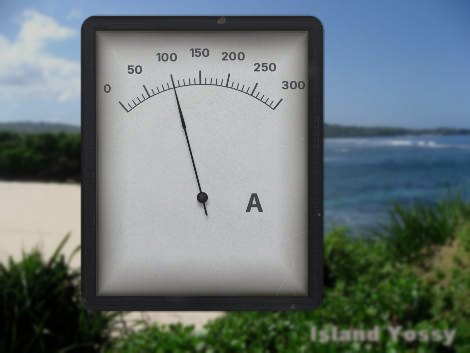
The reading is 100 A
